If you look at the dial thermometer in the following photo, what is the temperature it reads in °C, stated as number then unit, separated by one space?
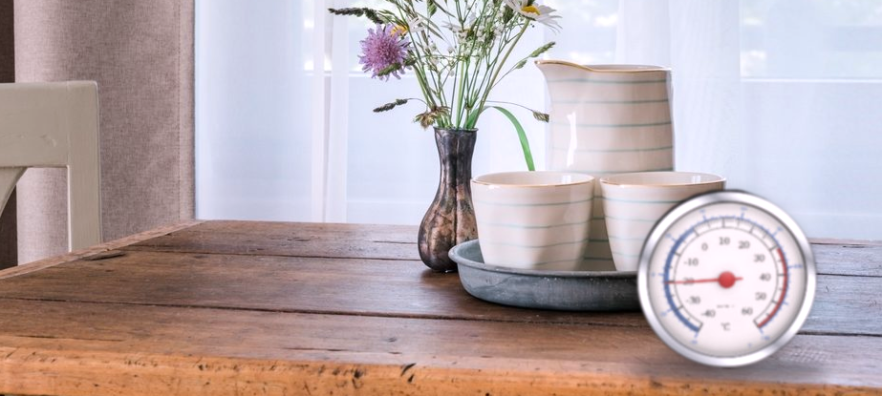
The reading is -20 °C
